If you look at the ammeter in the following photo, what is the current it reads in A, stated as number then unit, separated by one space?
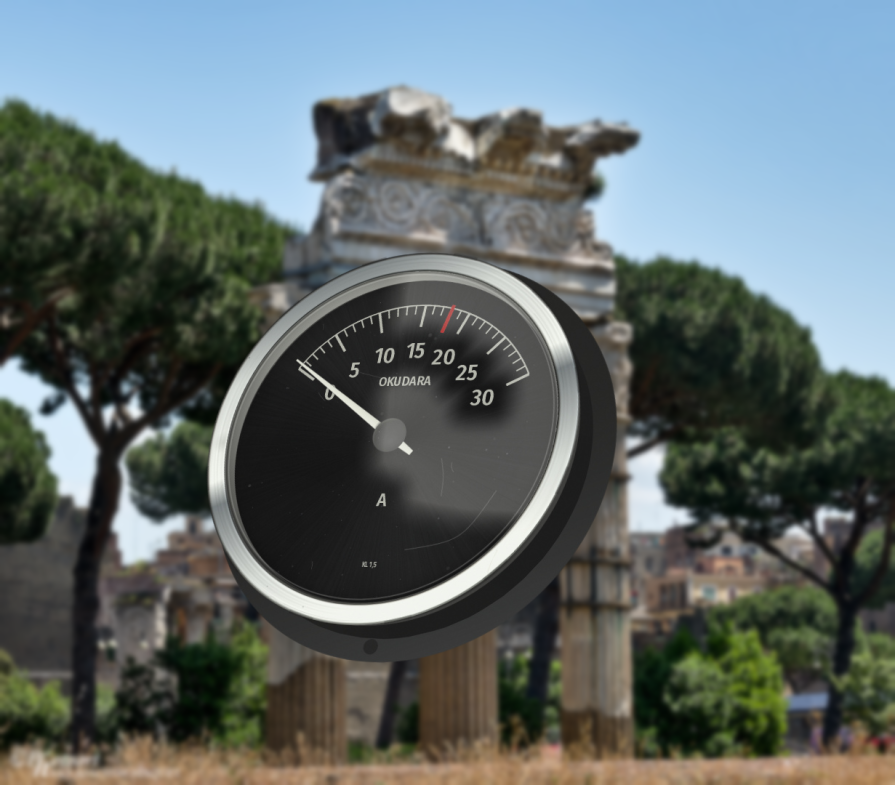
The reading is 0.5 A
